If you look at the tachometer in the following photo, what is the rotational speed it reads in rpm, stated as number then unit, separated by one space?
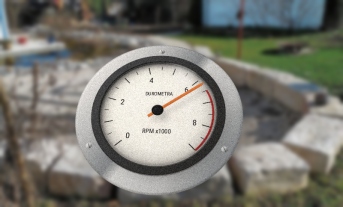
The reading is 6250 rpm
